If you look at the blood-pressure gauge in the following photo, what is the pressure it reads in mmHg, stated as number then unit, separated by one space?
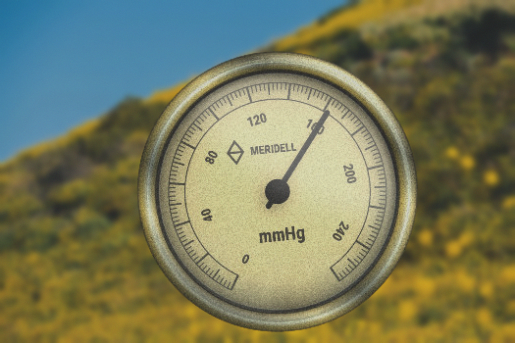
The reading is 162 mmHg
